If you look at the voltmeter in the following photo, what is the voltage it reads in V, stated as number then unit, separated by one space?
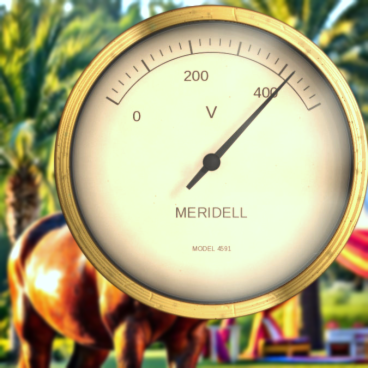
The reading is 420 V
